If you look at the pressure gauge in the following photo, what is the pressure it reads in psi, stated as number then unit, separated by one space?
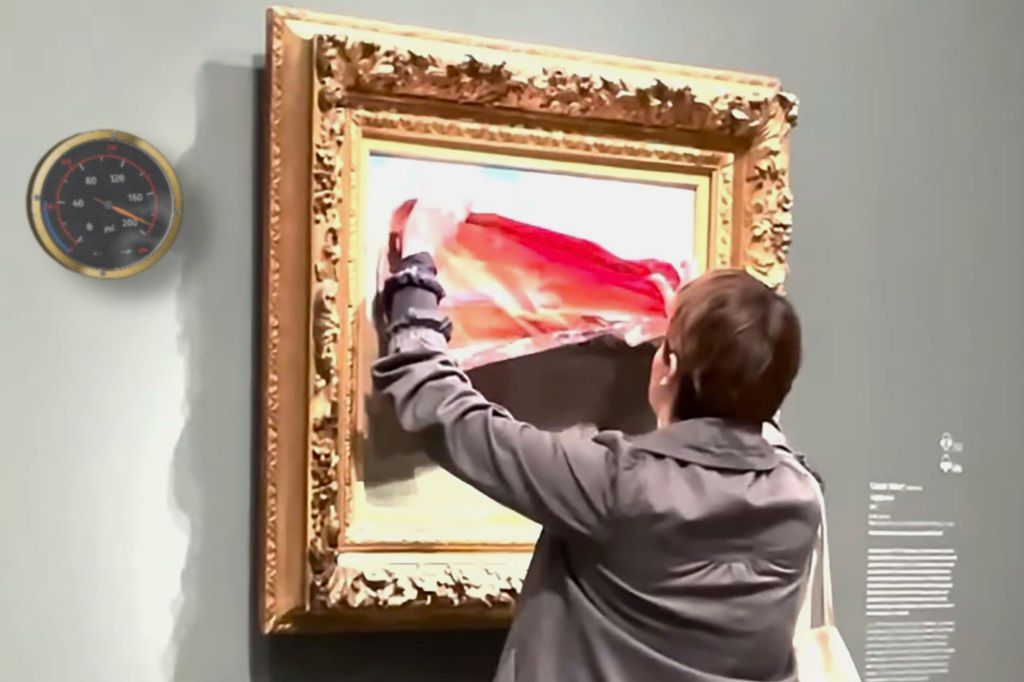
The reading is 190 psi
